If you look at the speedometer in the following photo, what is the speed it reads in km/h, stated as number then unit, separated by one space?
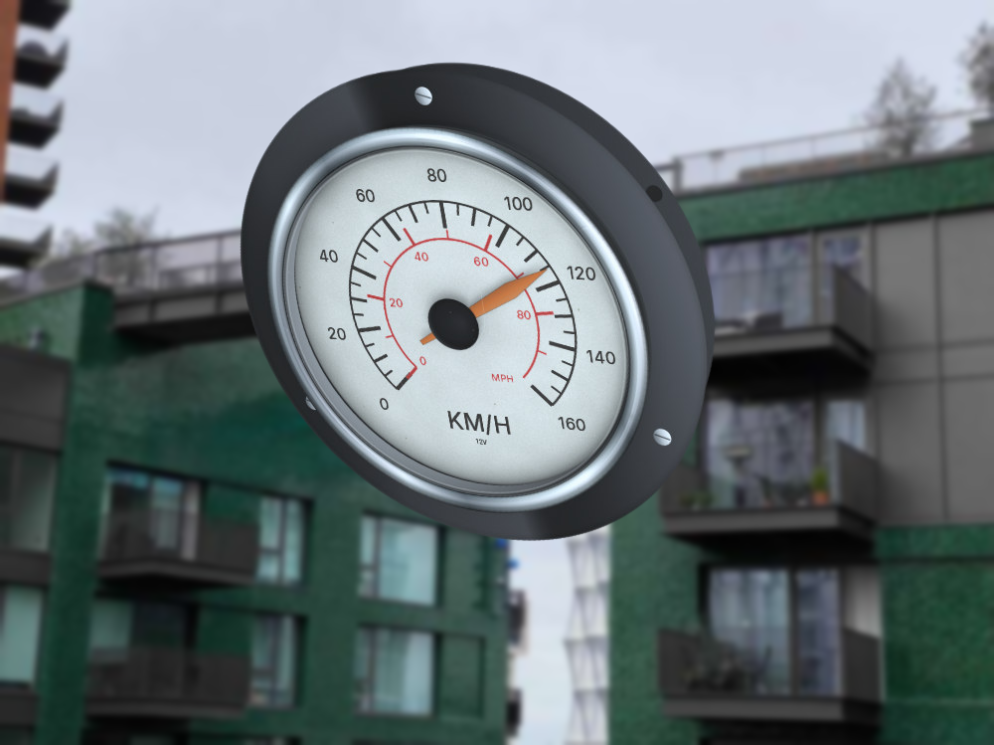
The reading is 115 km/h
